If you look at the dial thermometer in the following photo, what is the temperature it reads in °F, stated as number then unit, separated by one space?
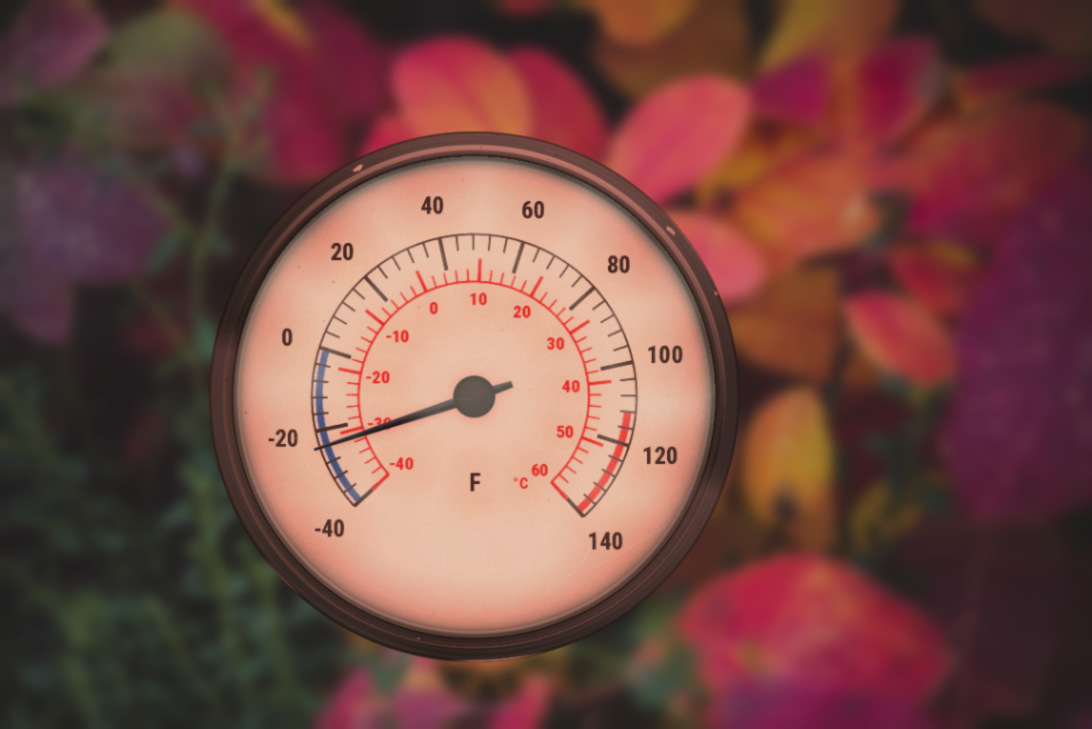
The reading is -24 °F
